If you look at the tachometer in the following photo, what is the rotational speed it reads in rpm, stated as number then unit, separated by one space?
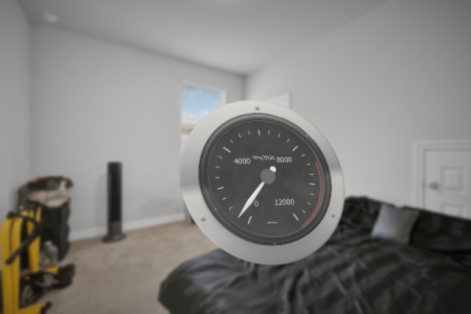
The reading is 500 rpm
